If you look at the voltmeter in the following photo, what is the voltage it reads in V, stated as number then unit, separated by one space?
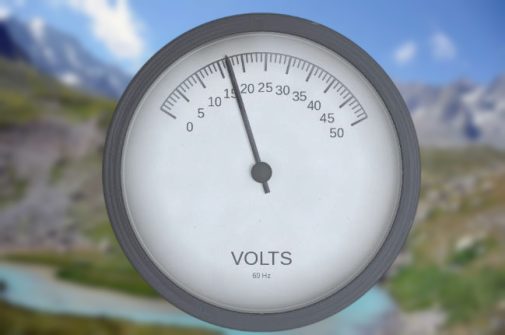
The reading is 17 V
